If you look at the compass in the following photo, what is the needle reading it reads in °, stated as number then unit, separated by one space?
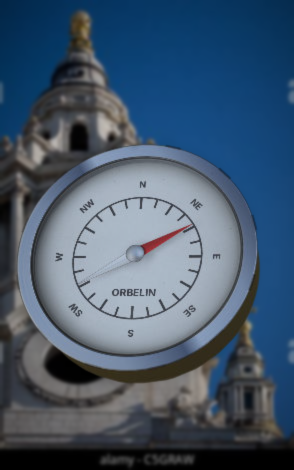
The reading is 60 °
